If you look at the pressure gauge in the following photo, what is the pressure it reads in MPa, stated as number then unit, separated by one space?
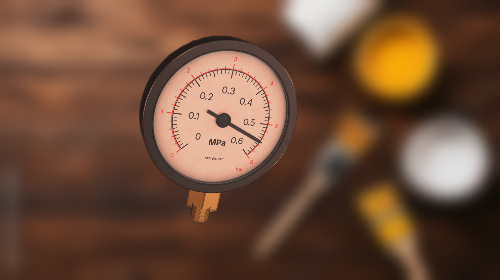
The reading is 0.55 MPa
